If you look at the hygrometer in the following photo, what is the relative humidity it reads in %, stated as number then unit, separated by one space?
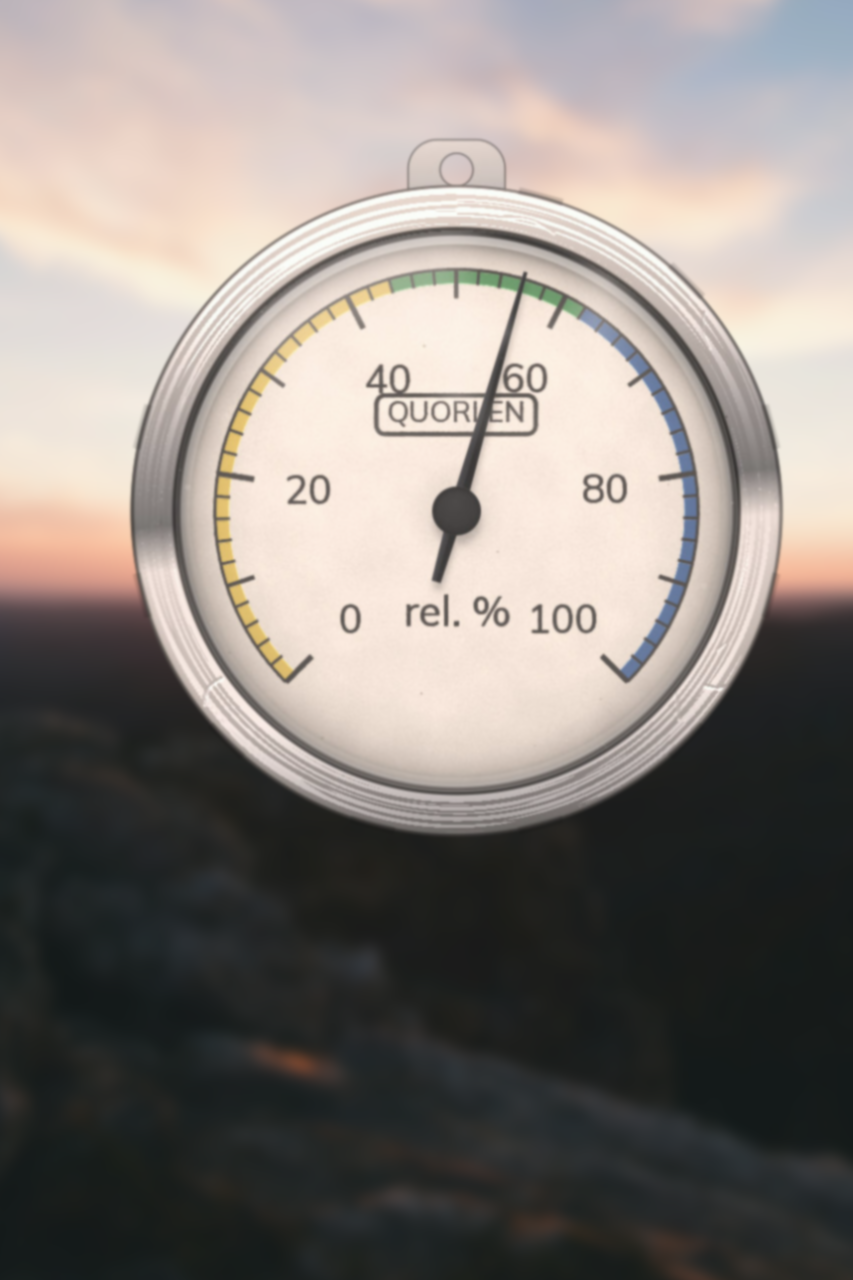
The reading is 56 %
